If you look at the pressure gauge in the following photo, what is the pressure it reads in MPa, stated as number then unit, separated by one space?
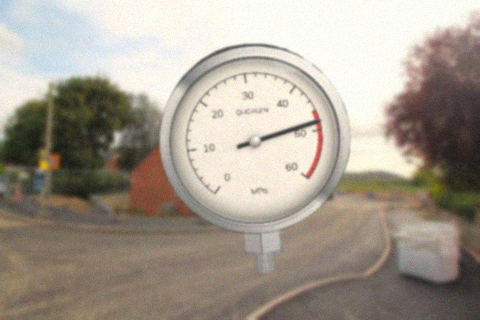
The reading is 48 MPa
